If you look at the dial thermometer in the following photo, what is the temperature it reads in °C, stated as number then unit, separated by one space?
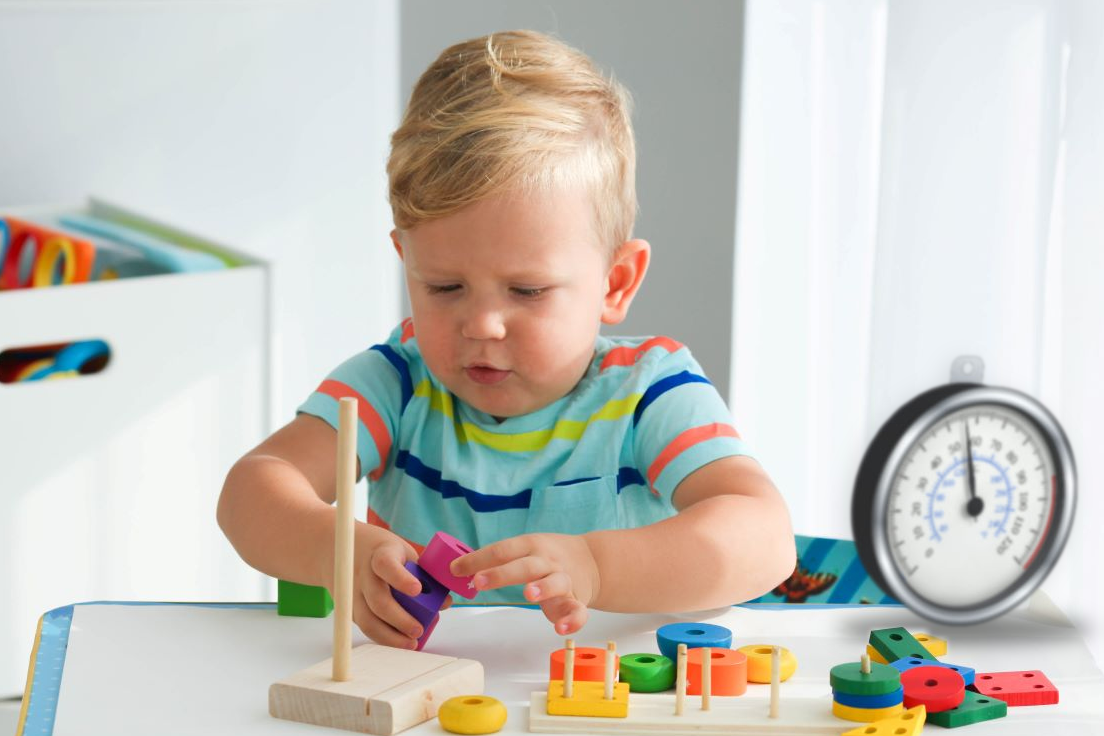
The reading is 55 °C
